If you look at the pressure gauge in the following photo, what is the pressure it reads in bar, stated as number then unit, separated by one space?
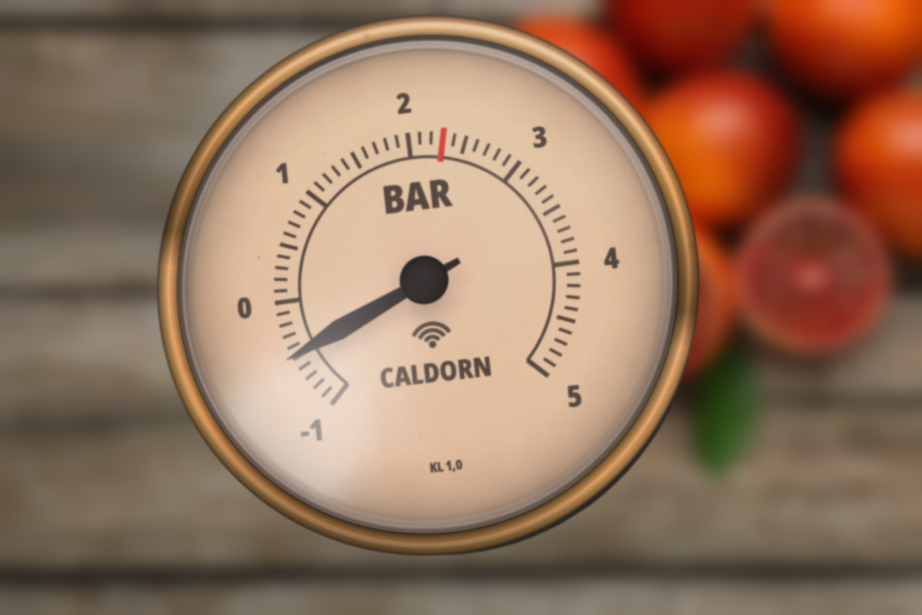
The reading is -0.5 bar
